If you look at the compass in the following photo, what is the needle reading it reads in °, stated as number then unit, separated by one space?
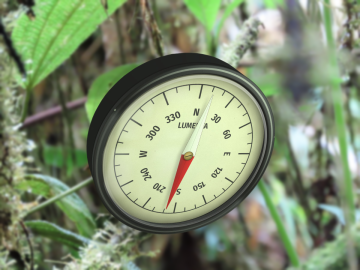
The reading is 190 °
